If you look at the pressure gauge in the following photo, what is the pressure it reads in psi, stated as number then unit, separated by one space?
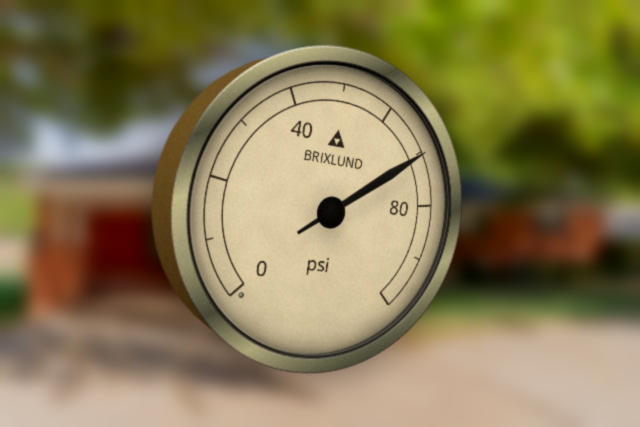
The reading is 70 psi
